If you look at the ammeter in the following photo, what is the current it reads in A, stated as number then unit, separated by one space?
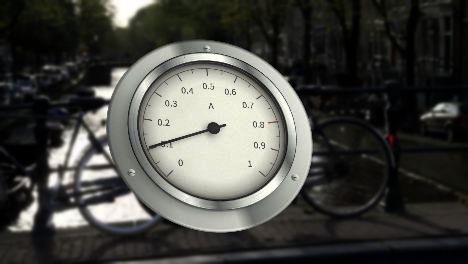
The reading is 0.1 A
